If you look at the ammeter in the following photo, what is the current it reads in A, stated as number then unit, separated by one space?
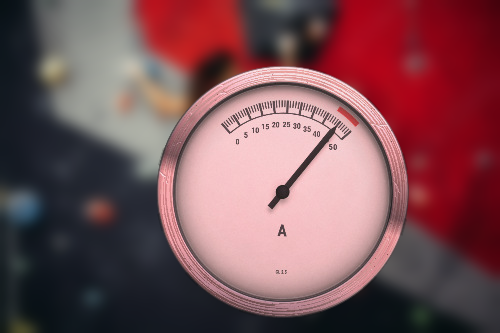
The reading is 45 A
